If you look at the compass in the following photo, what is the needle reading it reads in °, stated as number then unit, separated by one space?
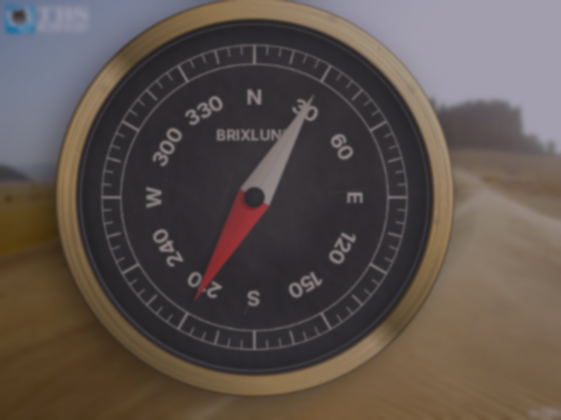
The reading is 210 °
